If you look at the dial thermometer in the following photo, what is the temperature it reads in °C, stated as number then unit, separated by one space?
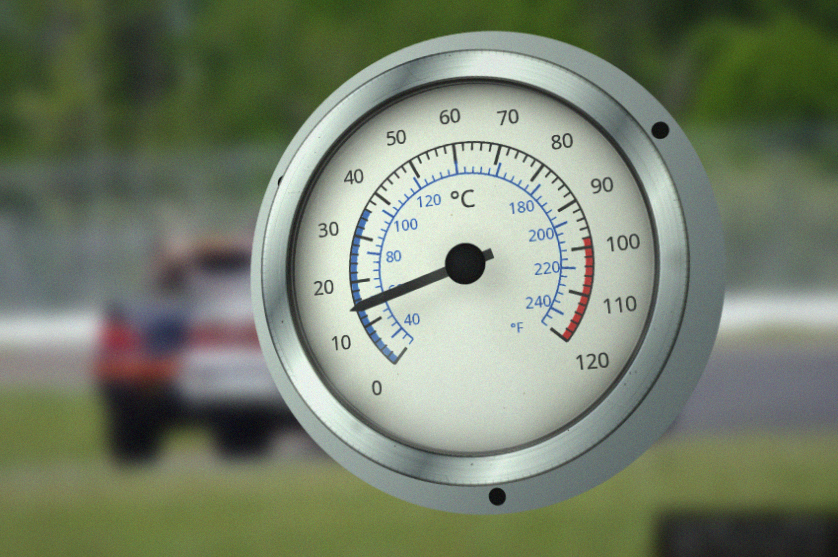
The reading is 14 °C
